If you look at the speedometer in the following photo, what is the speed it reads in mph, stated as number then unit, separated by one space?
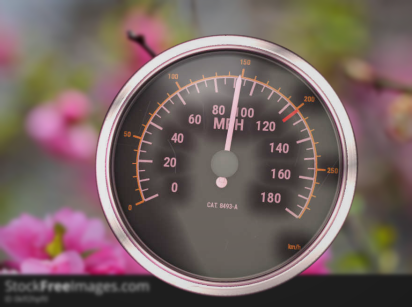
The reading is 92.5 mph
